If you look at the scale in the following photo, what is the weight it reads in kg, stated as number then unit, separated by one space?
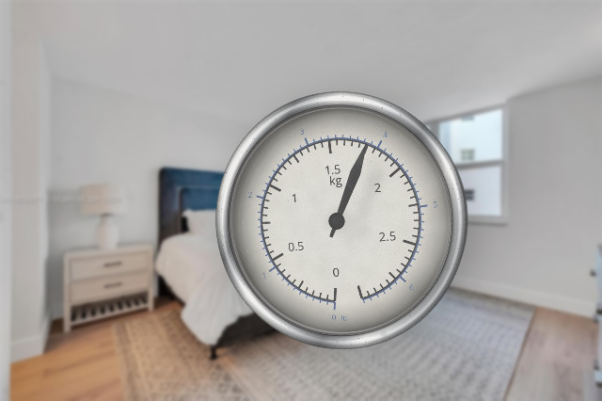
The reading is 1.75 kg
